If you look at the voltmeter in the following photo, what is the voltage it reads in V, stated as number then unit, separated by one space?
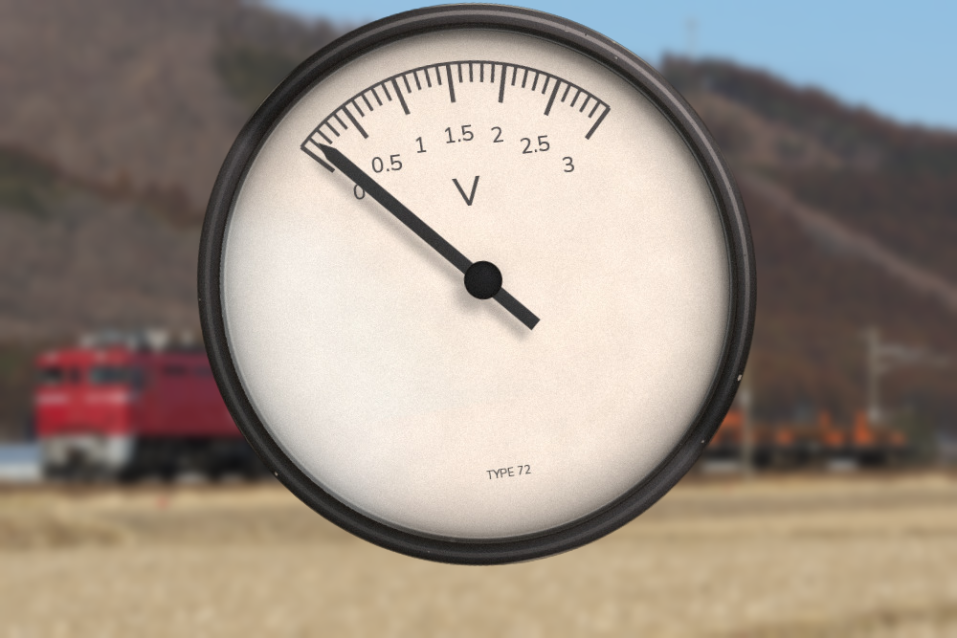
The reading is 0.1 V
